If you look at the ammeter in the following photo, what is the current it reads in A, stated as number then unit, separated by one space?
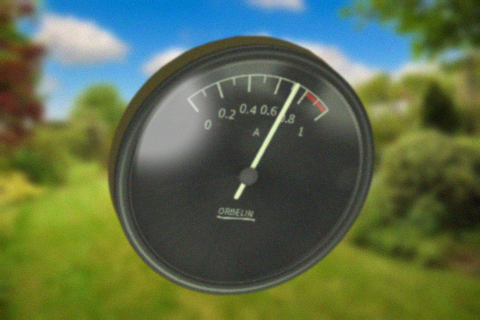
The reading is 0.7 A
